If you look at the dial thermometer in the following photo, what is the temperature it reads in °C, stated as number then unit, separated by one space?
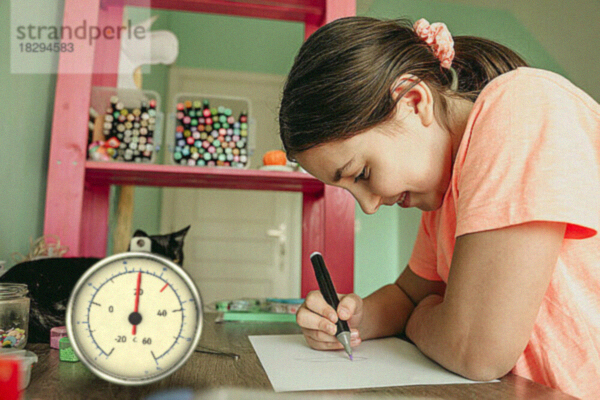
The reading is 20 °C
